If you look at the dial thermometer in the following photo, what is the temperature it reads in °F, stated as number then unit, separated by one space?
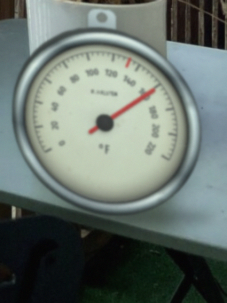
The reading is 160 °F
